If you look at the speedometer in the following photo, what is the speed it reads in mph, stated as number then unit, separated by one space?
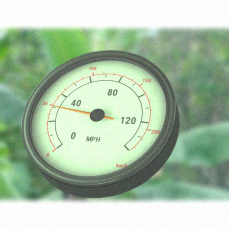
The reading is 30 mph
